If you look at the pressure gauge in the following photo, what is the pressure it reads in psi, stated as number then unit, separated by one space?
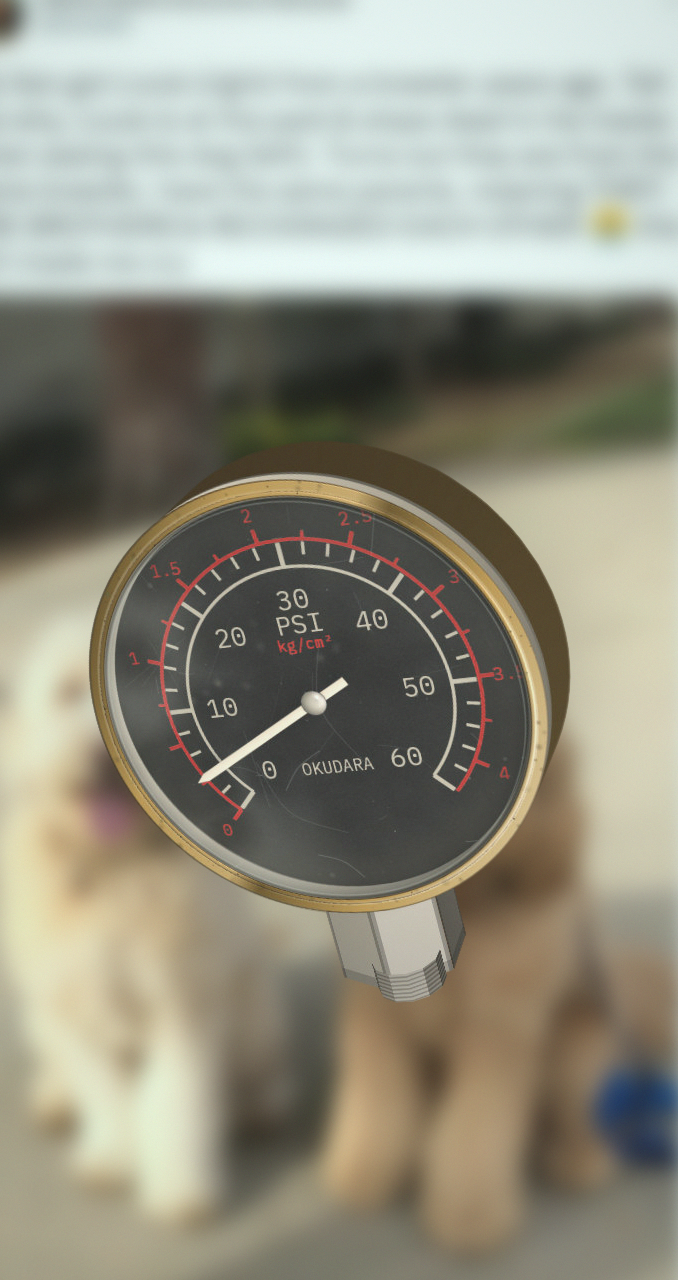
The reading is 4 psi
